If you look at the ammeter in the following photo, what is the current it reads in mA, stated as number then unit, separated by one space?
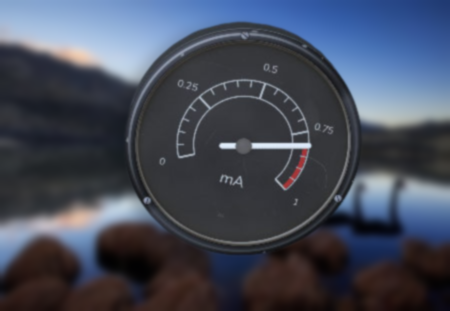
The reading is 0.8 mA
